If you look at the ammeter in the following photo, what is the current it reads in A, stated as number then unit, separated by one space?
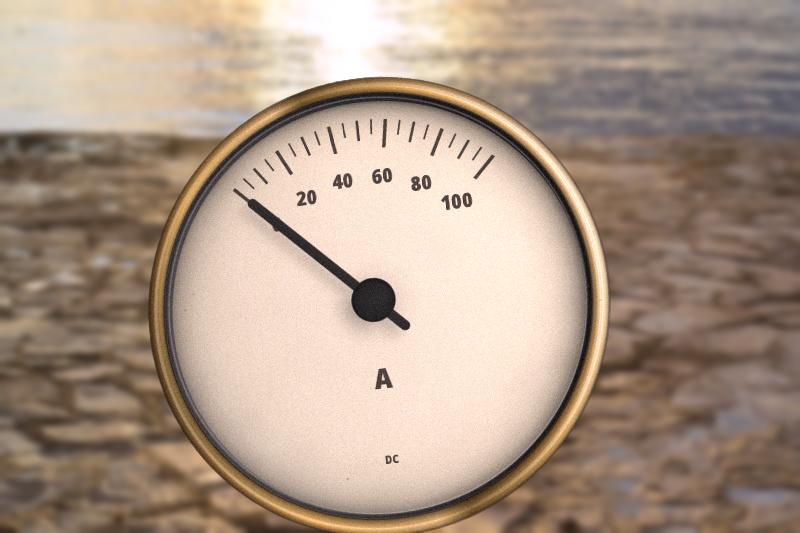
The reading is 0 A
